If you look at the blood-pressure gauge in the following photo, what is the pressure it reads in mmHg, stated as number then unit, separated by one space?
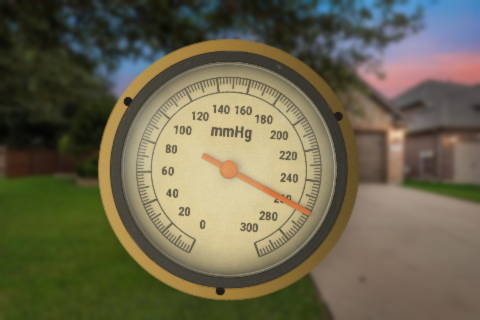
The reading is 260 mmHg
